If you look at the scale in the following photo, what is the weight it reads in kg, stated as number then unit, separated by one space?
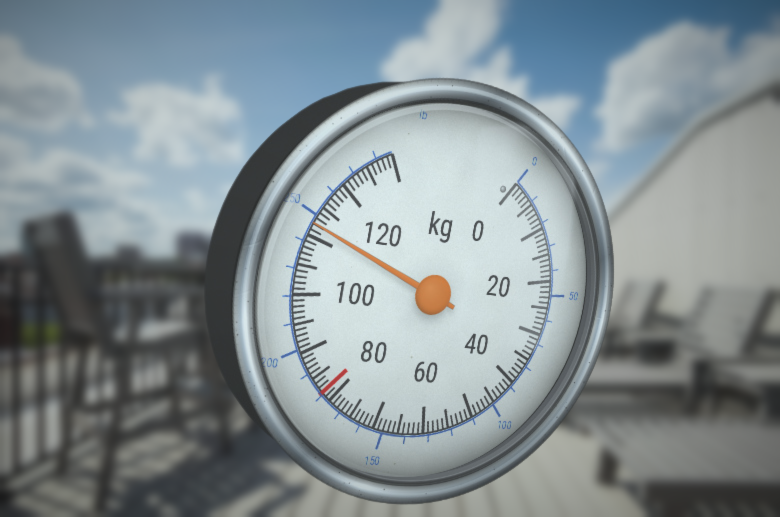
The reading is 112 kg
